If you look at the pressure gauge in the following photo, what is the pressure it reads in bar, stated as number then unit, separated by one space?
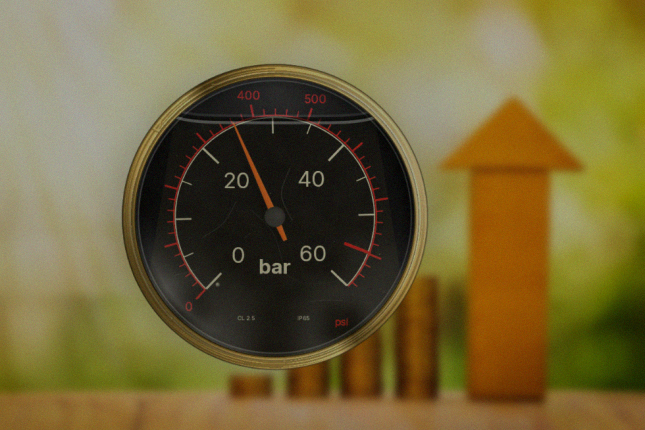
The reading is 25 bar
